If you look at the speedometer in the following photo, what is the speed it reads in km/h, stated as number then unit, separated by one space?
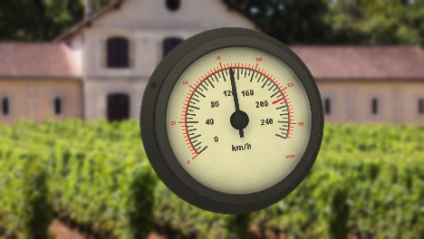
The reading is 130 km/h
